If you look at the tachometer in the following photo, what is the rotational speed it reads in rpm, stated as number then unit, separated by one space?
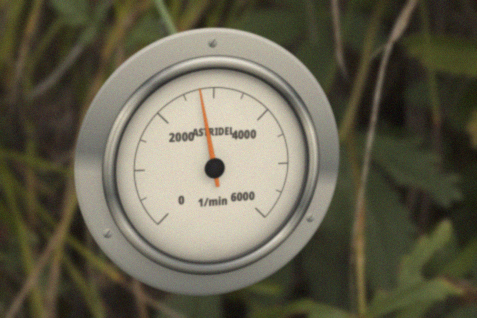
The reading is 2750 rpm
